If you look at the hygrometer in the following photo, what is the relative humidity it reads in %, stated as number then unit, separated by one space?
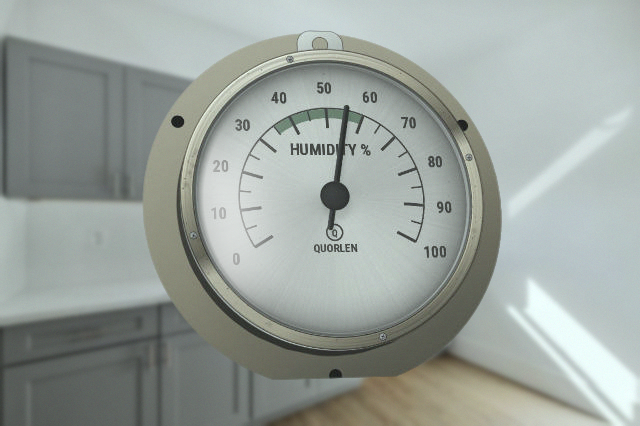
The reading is 55 %
